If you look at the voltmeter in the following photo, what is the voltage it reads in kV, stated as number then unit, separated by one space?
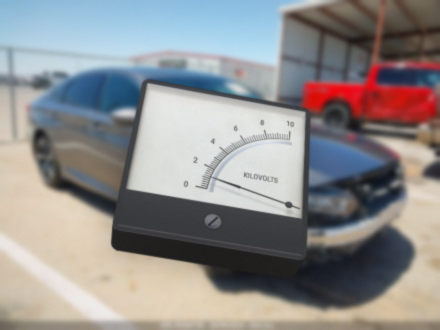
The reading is 1 kV
